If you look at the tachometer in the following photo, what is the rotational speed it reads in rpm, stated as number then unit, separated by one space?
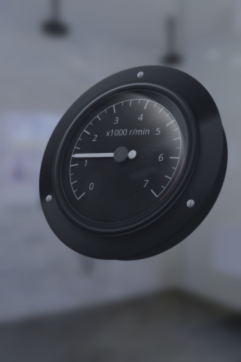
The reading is 1250 rpm
